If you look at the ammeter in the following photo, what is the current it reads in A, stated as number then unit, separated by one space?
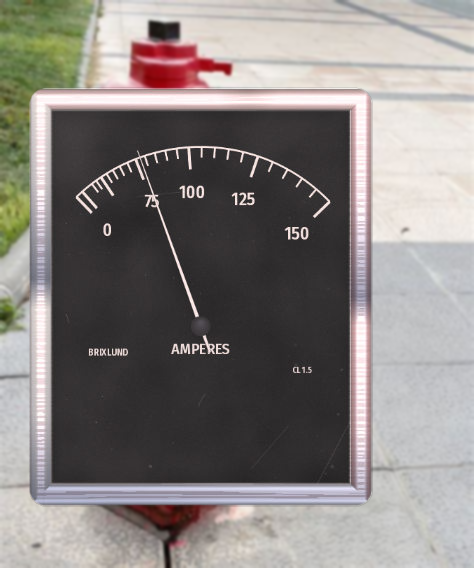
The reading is 77.5 A
